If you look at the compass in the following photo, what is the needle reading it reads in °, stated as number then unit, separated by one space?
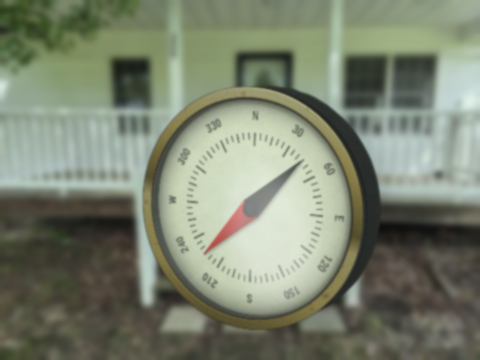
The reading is 225 °
